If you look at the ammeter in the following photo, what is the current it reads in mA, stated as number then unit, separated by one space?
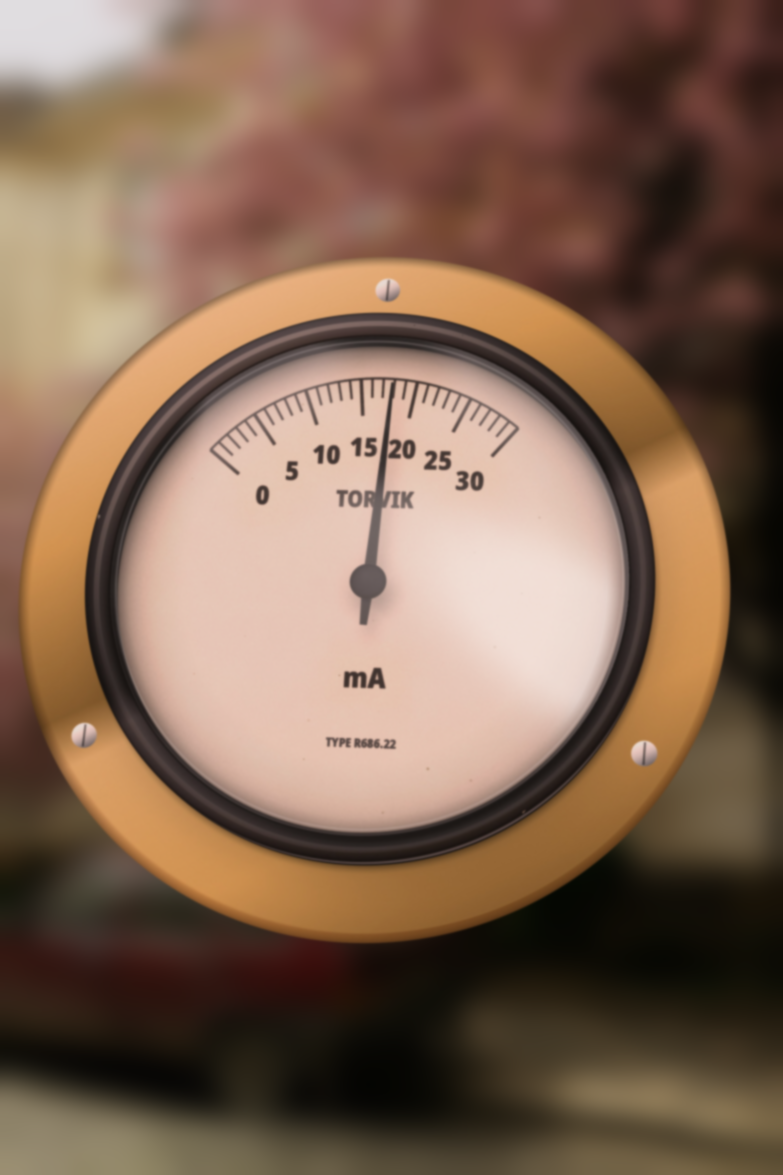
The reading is 18 mA
